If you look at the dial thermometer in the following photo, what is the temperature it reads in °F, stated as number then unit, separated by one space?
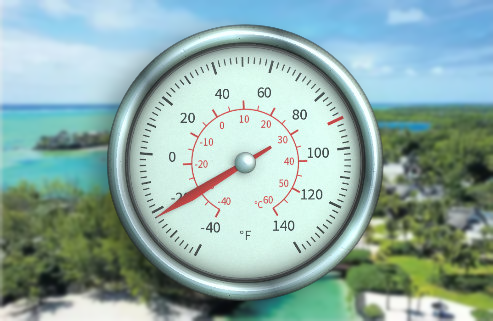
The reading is -22 °F
